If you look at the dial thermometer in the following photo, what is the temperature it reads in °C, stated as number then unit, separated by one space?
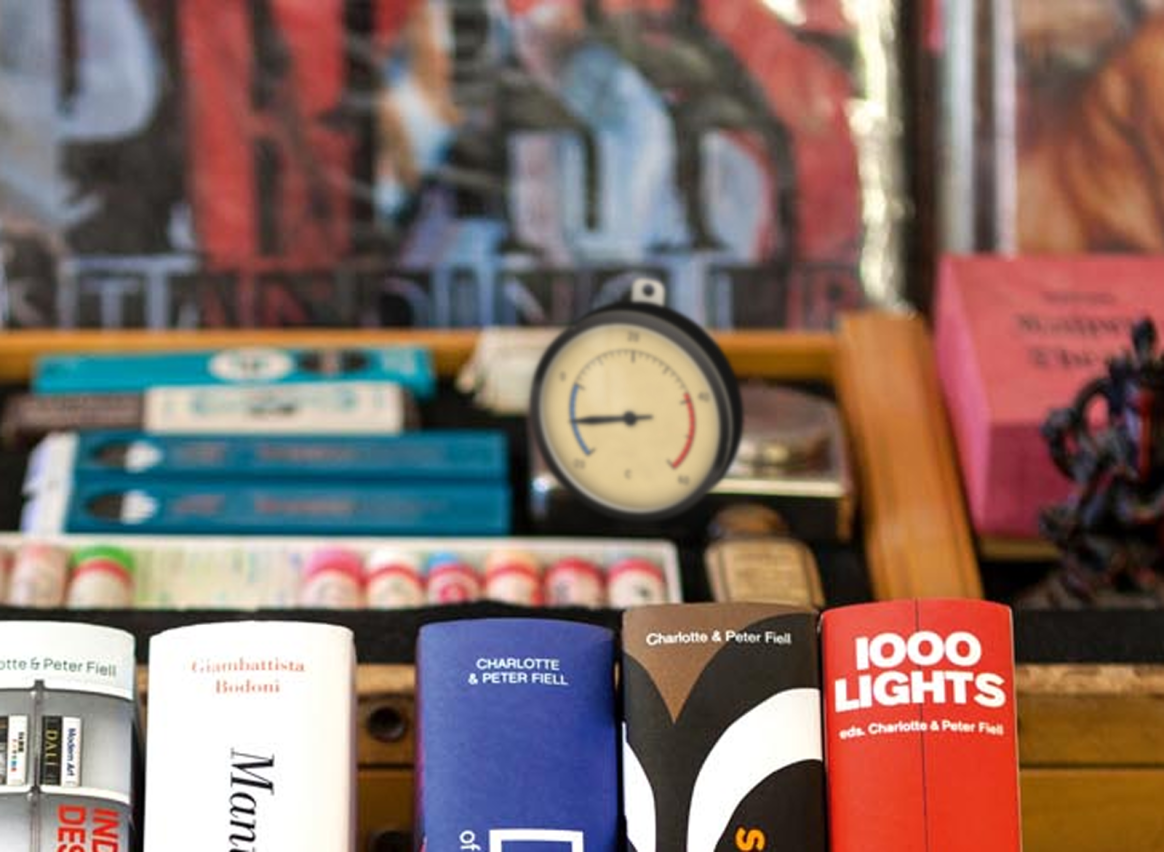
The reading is -10 °C
